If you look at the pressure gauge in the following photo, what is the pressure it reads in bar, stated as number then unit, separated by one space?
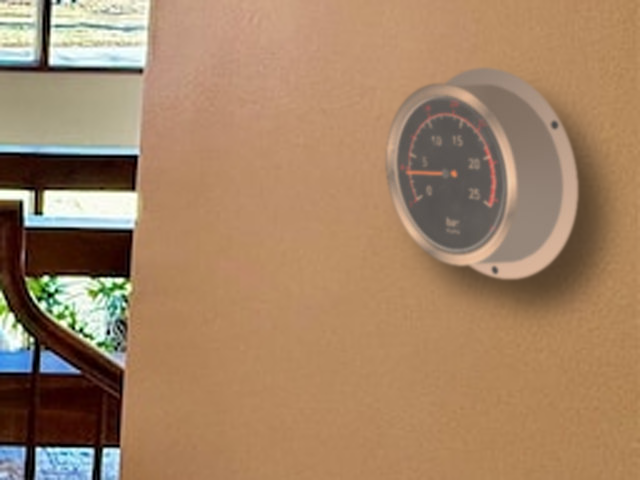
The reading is 3 bar
